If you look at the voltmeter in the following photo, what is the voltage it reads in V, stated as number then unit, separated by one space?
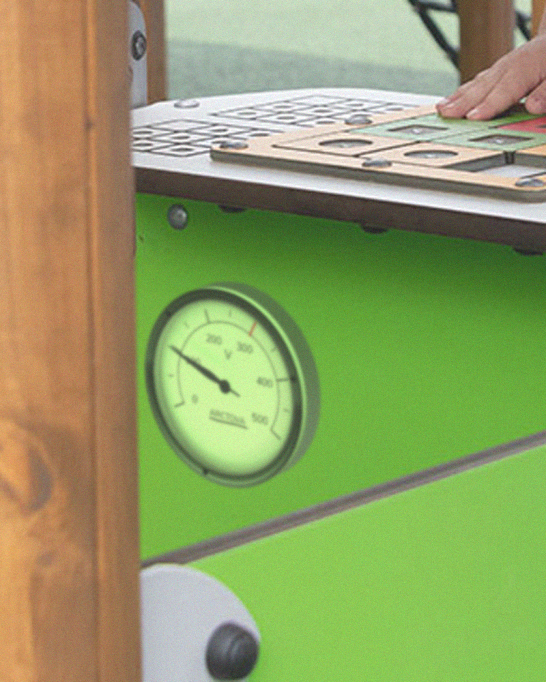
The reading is 100 V
